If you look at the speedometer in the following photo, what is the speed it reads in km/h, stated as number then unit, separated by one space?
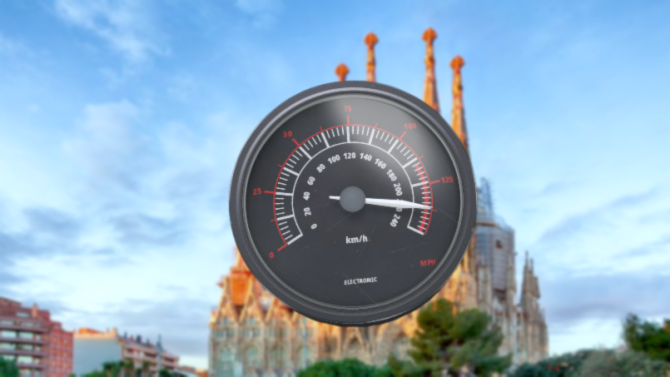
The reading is 220 km/h
